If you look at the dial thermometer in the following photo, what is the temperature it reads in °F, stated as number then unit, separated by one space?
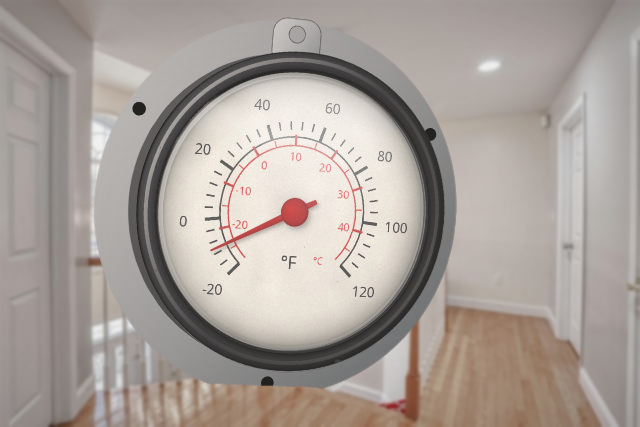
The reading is -10 °F
